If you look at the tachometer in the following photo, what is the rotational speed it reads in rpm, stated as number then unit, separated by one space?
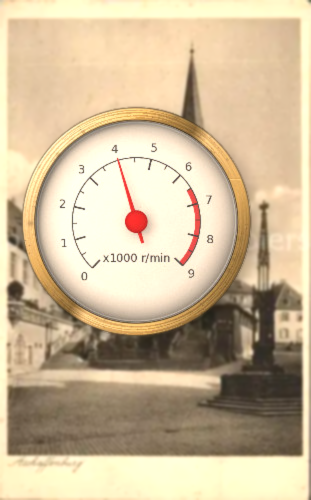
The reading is 4000 rpm
